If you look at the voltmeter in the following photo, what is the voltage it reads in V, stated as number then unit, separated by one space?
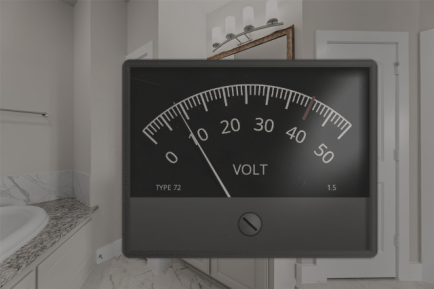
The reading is 9 V
